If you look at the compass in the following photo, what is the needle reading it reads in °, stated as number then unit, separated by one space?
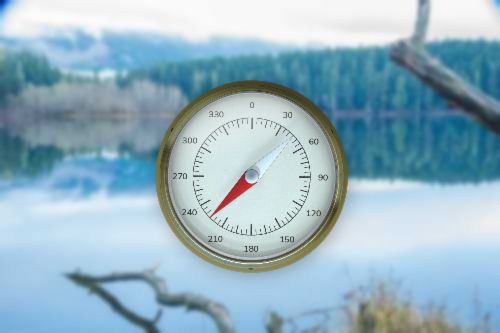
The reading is 225 °
